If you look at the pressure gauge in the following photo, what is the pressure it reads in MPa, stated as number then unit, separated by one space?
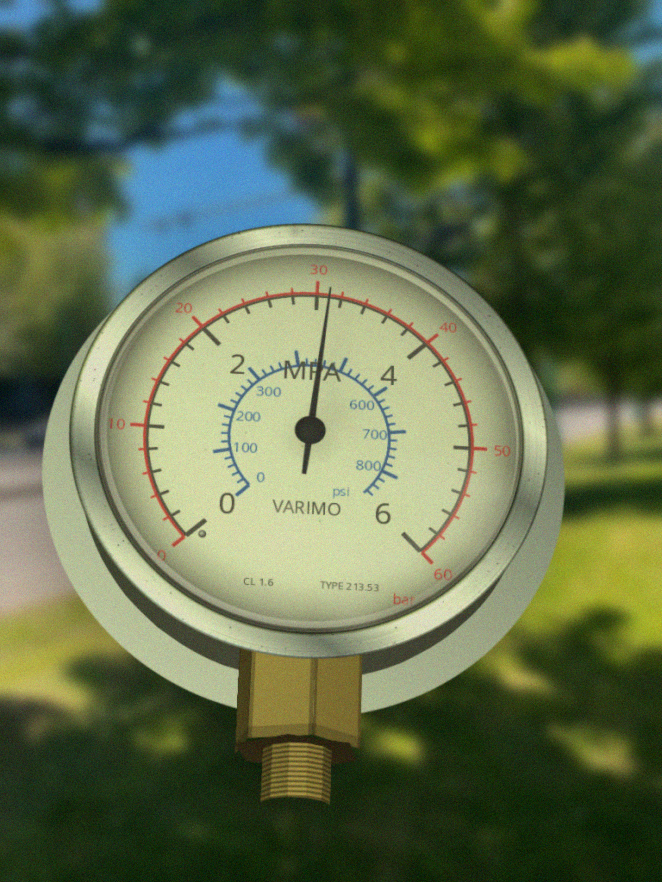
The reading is 3.1 MPa
